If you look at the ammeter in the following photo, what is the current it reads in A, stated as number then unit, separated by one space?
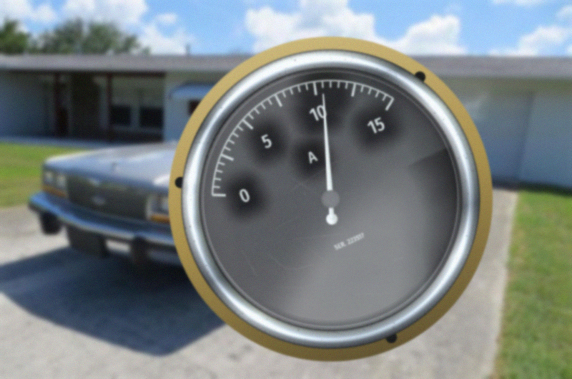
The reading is 10.5 A
